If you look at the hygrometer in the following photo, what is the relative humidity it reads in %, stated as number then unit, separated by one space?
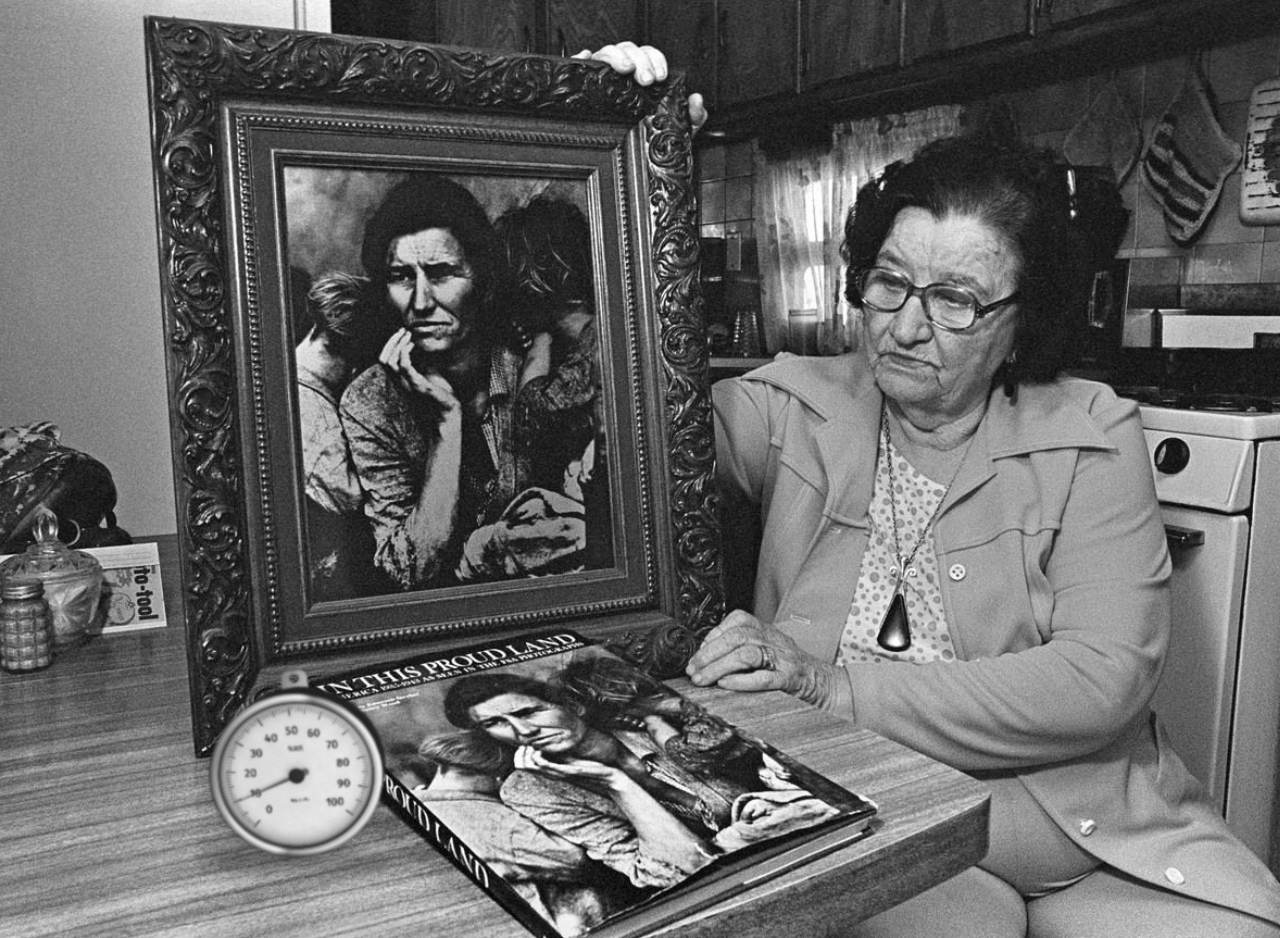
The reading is 10 %
